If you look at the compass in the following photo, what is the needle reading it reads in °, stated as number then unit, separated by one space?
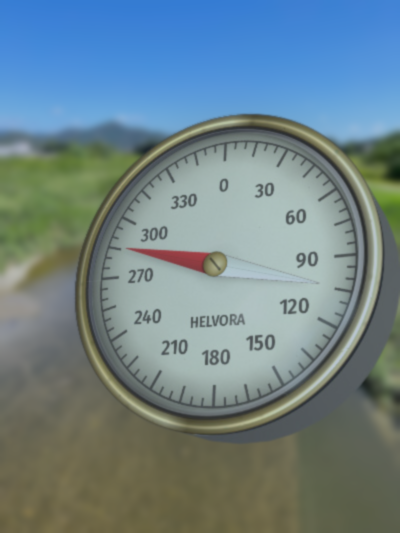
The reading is 285 °
